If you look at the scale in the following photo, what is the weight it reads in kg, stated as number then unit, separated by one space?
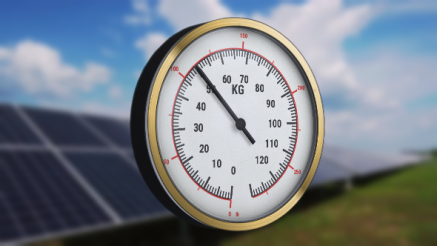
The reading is 50 kg
